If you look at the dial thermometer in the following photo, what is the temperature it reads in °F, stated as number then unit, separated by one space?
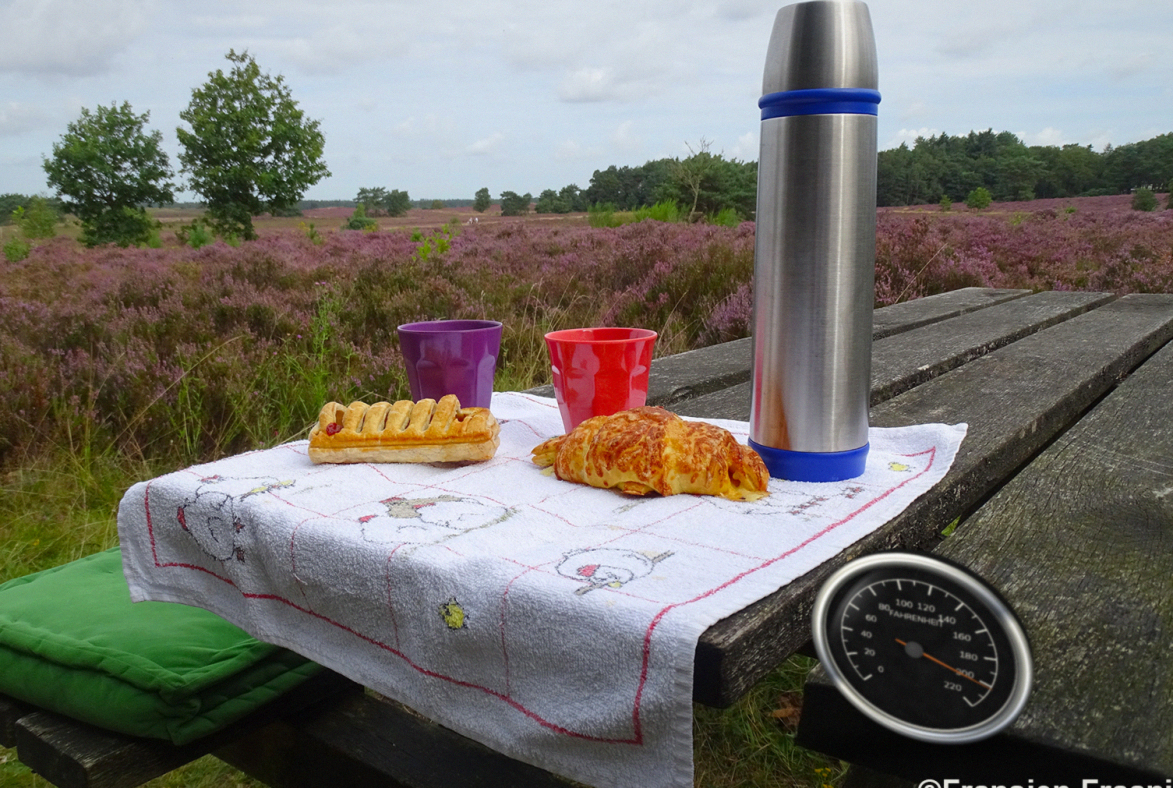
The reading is 200 °F
